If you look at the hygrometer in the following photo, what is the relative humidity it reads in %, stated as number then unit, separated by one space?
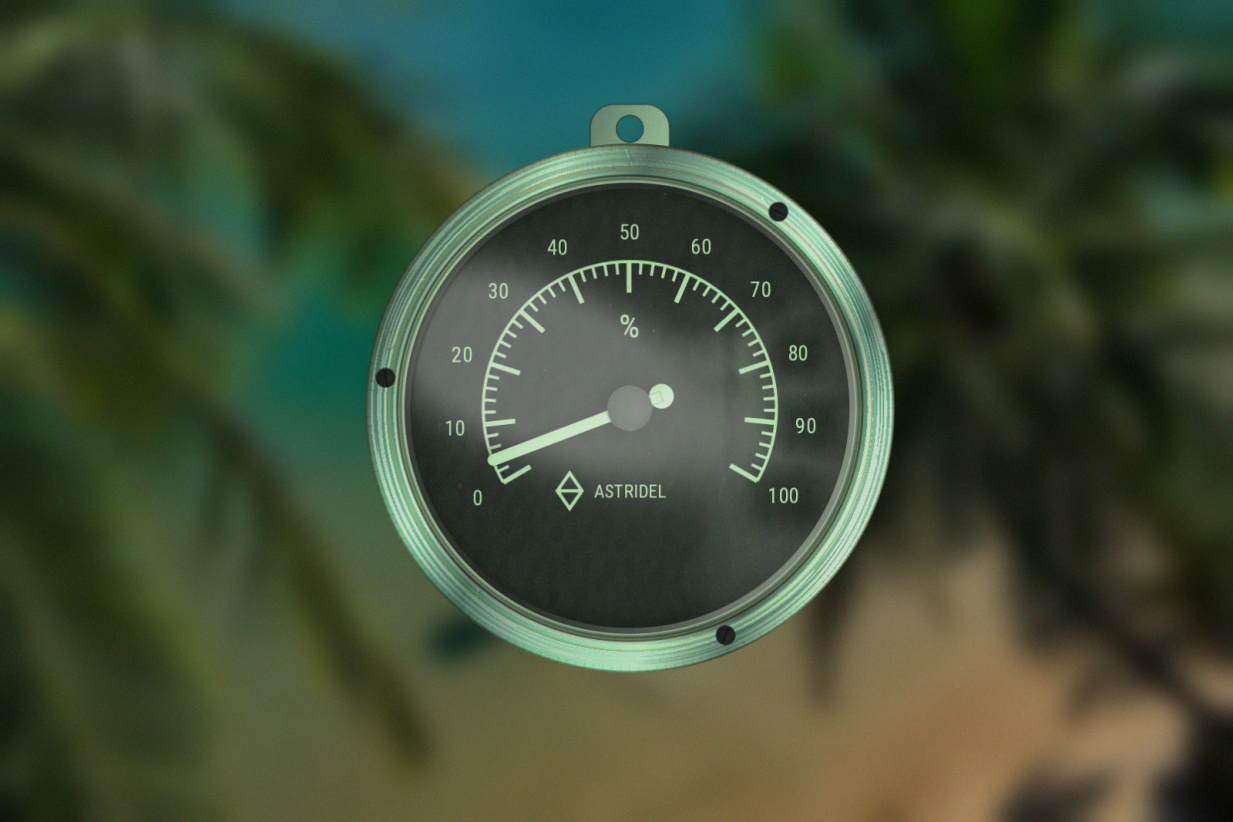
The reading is 4 %
